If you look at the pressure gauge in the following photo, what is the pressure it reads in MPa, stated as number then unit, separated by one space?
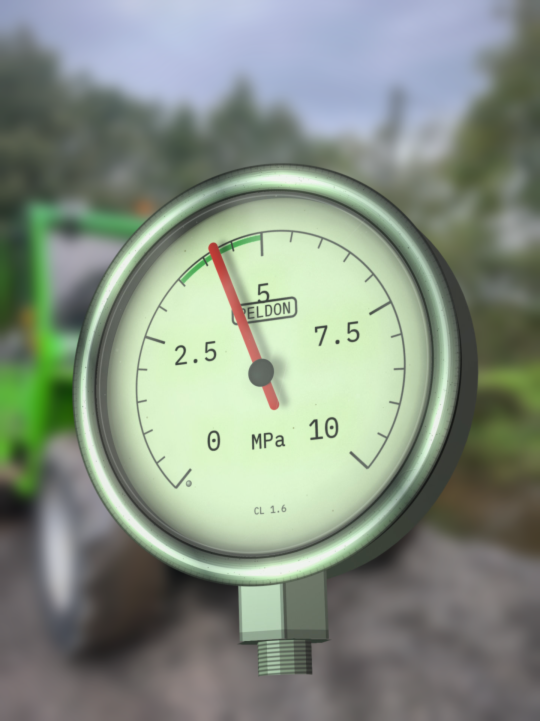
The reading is 4.25 MPa
